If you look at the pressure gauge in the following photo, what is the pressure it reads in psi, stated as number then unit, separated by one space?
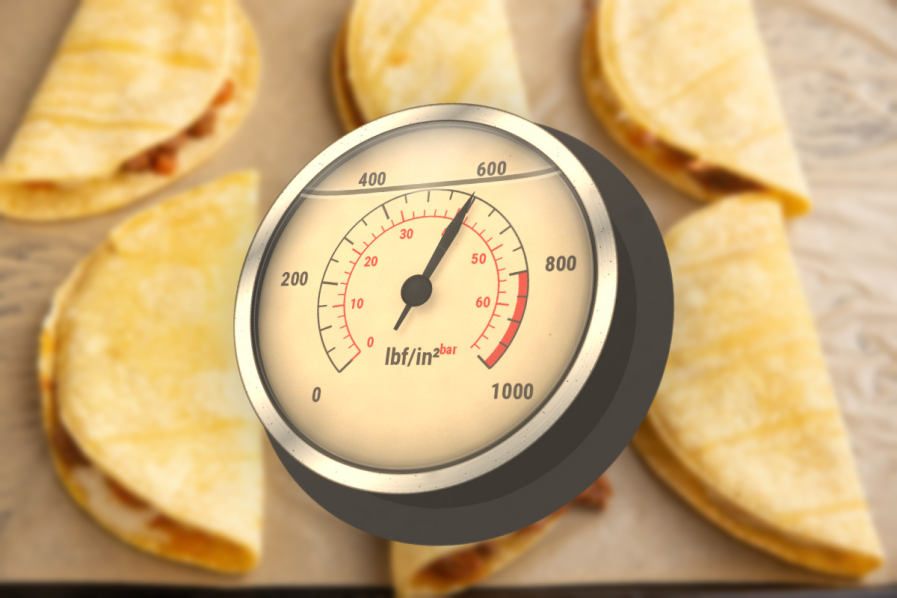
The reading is 600 psi
